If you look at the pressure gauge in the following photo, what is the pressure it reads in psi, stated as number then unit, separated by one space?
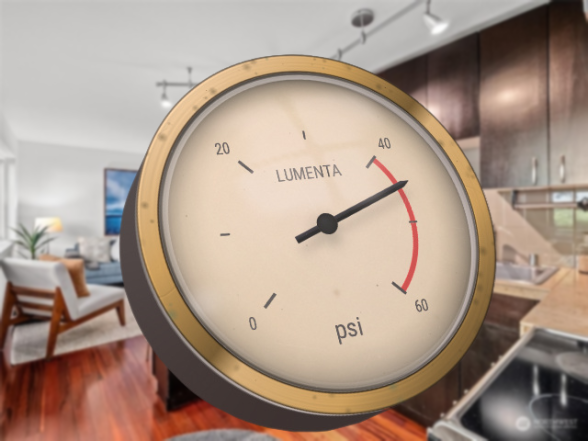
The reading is 45 psi
